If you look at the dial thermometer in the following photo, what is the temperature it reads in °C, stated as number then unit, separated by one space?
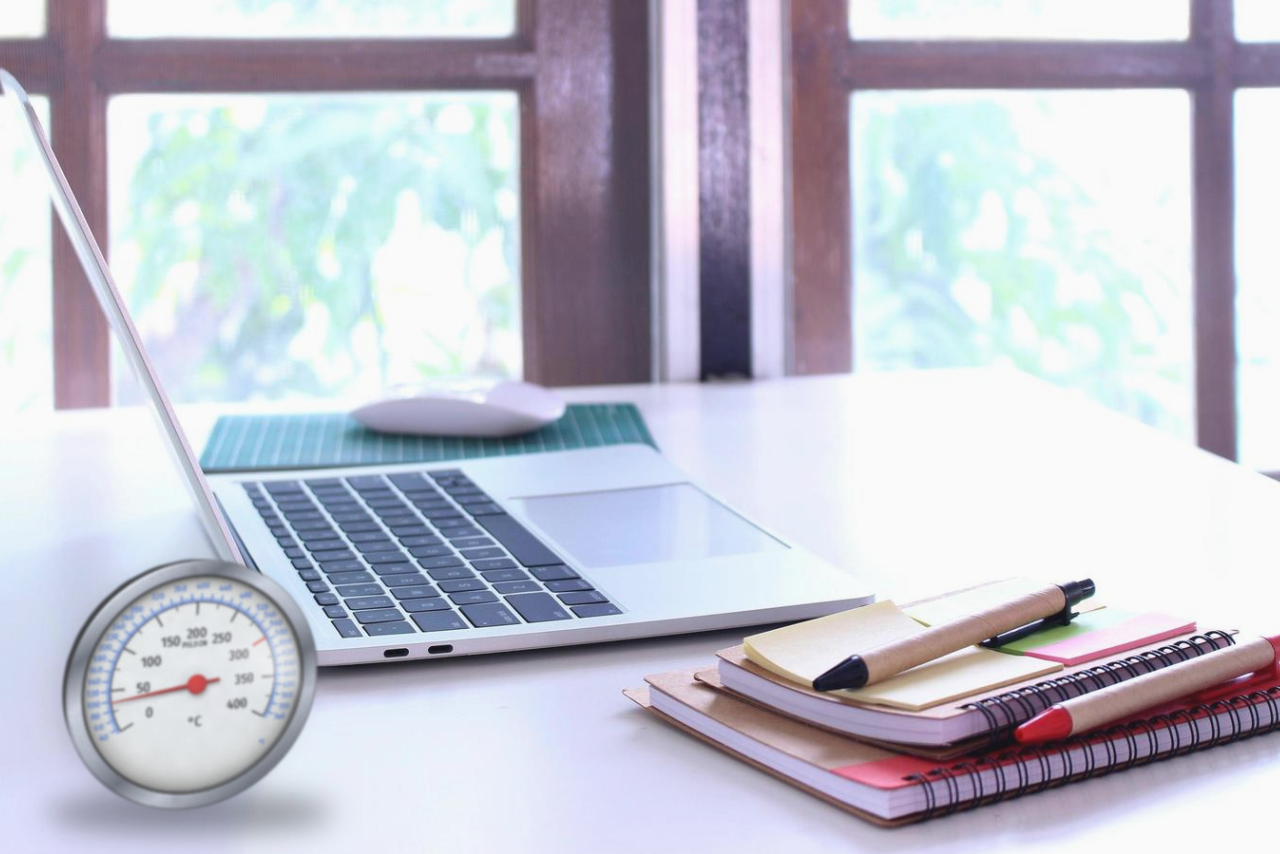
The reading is 37.5 °C
